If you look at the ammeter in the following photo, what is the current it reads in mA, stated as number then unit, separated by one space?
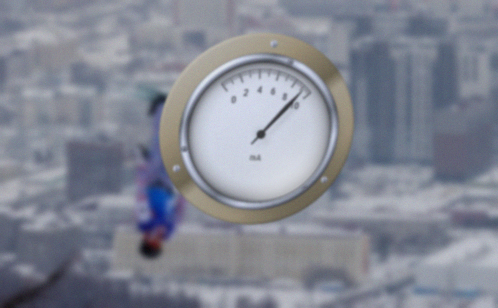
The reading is 9 mA
